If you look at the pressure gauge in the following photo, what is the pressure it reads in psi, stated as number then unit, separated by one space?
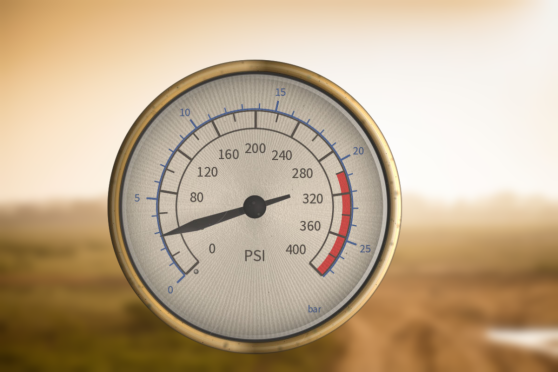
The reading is 40 psi
